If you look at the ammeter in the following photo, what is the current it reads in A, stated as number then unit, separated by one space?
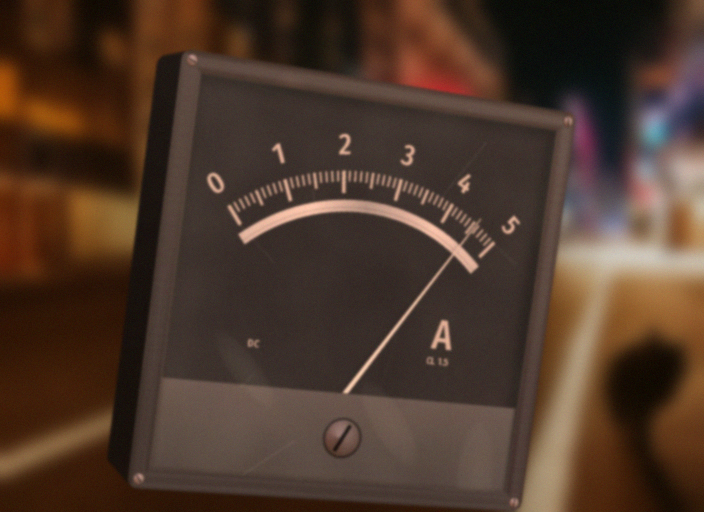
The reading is 4.5 A
